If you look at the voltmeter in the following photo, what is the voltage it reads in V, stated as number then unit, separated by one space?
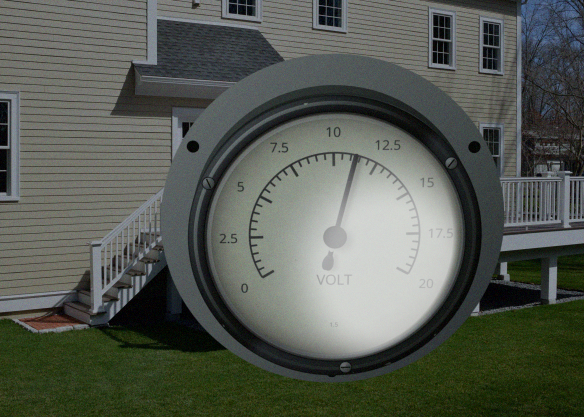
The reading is 11.25 V
